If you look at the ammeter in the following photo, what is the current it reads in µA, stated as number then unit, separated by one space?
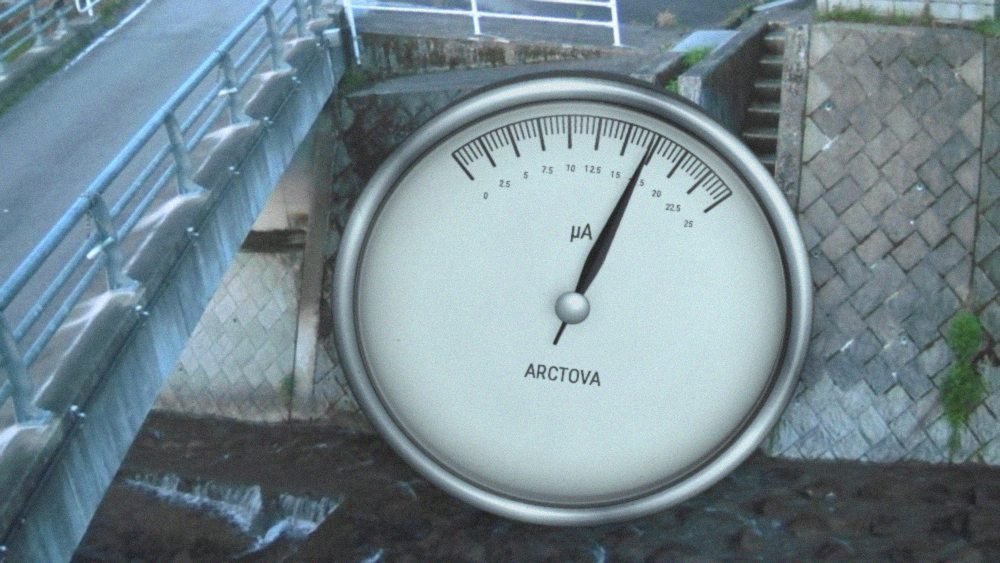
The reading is 17 µA
